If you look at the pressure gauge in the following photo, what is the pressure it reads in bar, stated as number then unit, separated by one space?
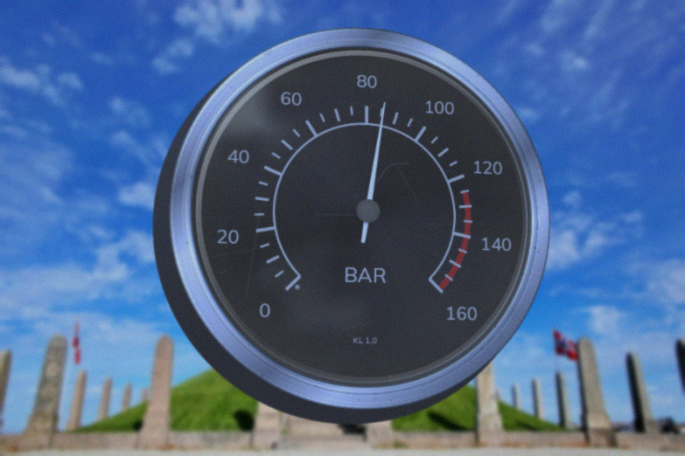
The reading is 85 bar
